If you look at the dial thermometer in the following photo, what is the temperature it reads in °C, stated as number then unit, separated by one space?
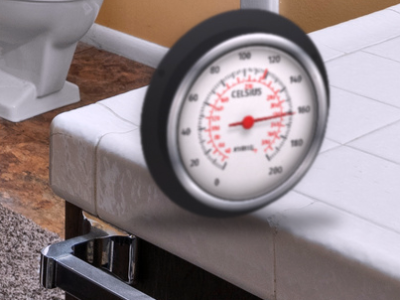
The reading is 160 °C
